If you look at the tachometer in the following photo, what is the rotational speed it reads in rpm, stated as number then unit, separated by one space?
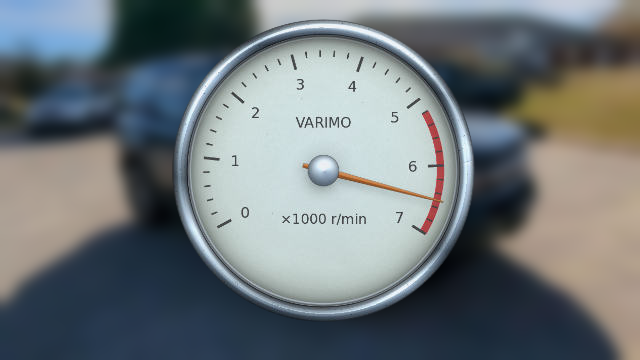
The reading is 6500 rpm
